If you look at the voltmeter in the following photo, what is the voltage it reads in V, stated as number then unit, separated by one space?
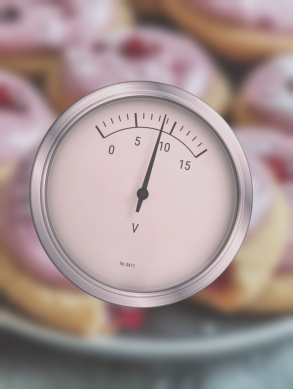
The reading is 8.5 V
